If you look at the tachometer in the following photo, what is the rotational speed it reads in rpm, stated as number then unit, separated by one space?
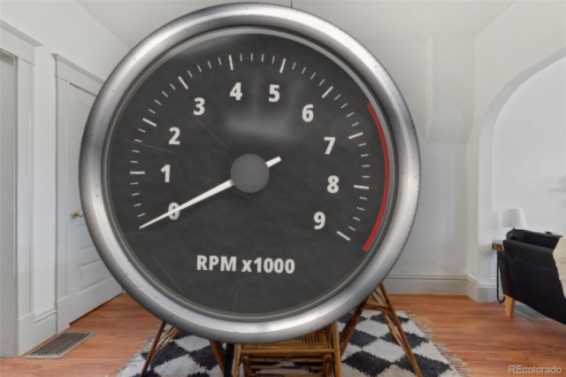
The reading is 0 rpm
